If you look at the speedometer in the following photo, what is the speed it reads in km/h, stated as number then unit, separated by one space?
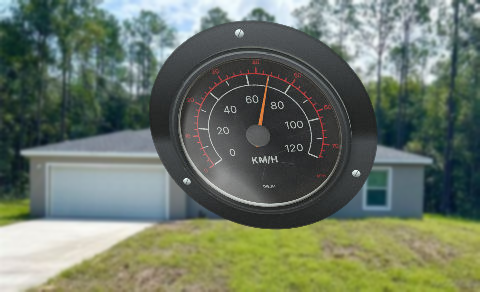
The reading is 70 km/h
